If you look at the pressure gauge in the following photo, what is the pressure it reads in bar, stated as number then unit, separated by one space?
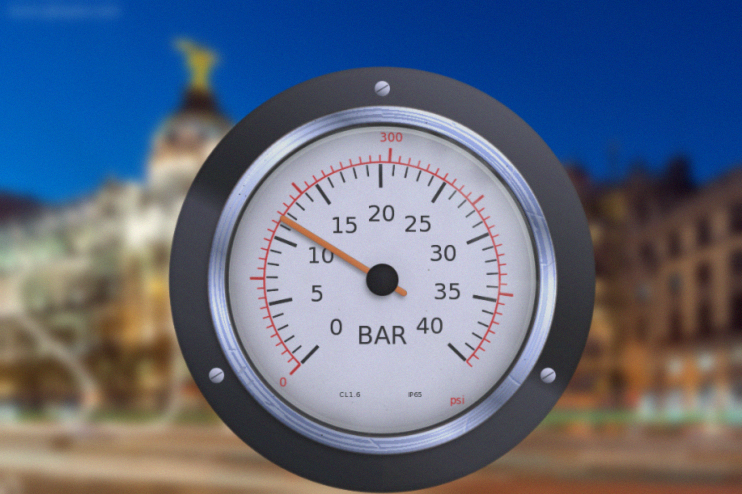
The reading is 11.5 bar
